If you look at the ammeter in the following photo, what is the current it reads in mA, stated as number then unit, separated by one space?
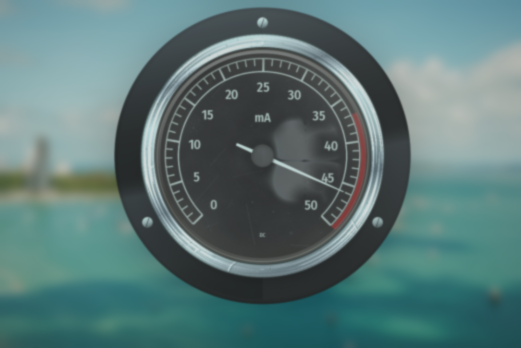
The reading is 46 mA
